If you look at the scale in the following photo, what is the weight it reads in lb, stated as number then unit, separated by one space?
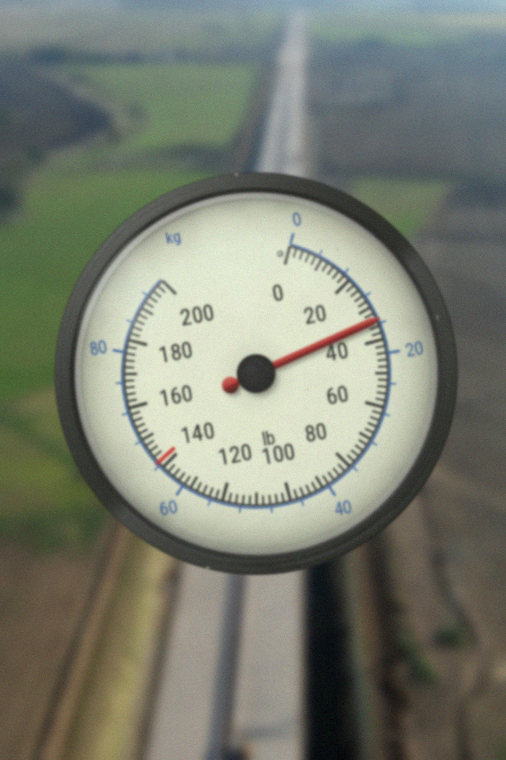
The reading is 34 lb
